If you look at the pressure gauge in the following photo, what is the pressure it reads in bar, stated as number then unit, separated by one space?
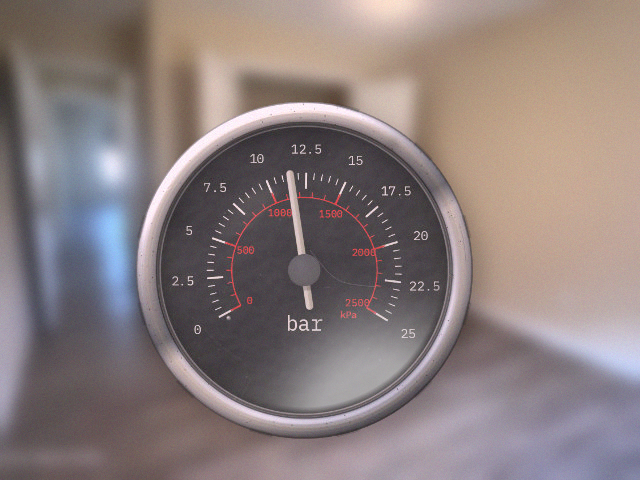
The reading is 11.5 bar
